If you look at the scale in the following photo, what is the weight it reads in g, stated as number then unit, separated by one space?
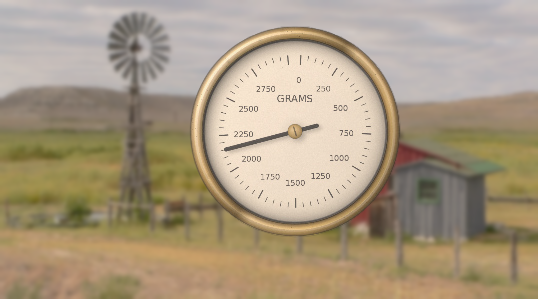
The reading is 2150 g
